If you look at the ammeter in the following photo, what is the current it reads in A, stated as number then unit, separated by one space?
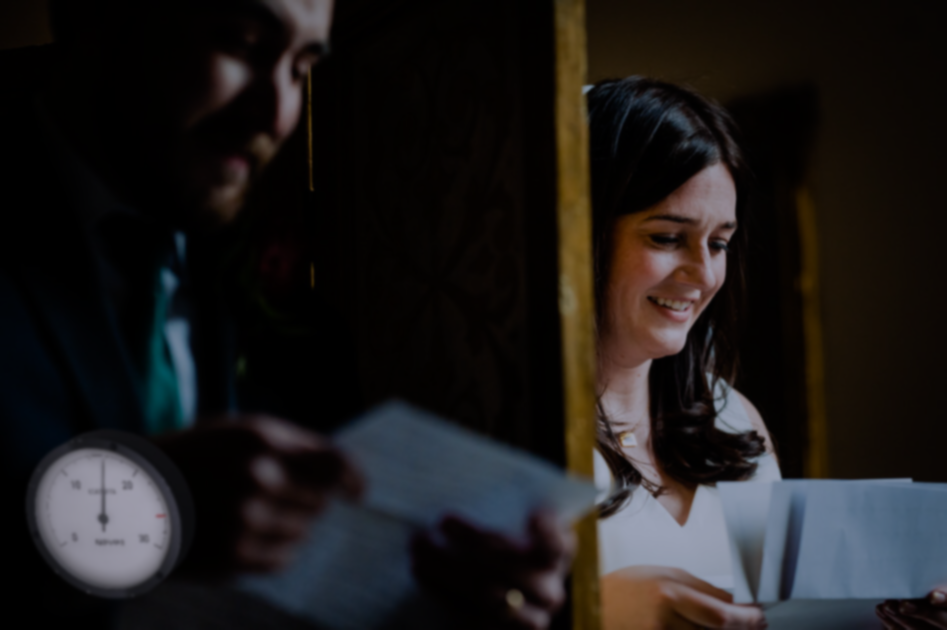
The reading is 16 A
